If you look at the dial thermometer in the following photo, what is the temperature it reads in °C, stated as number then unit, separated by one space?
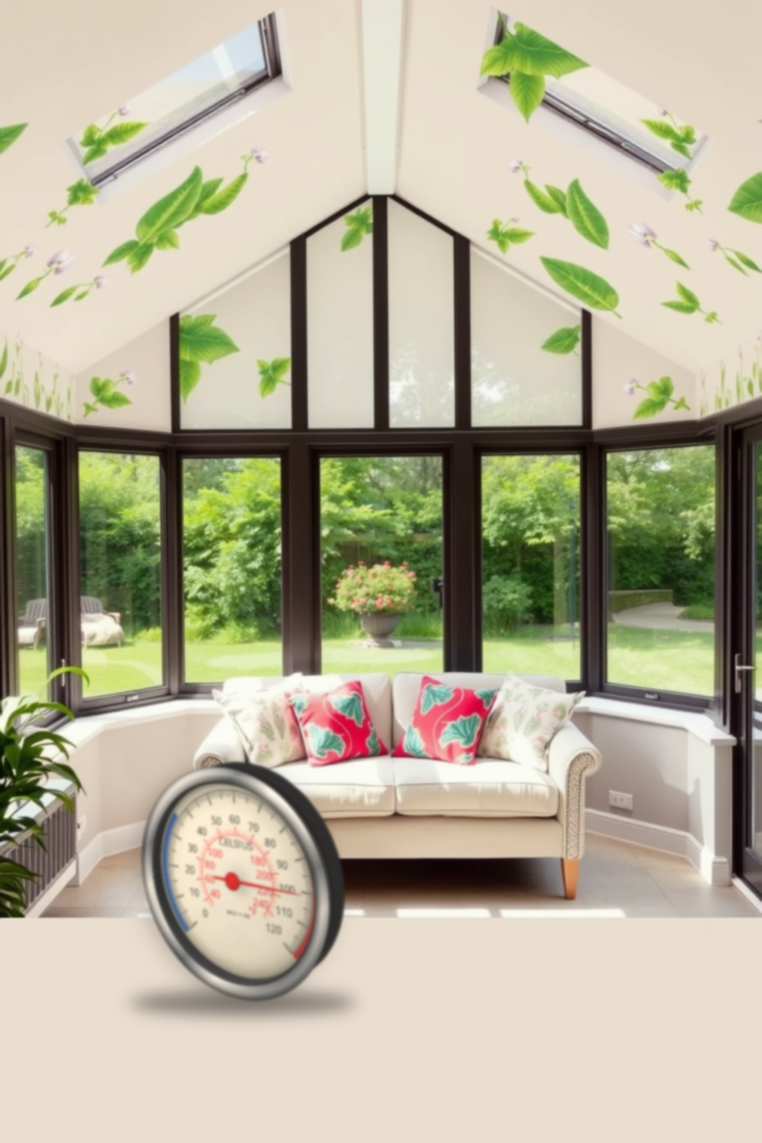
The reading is 100 °C
